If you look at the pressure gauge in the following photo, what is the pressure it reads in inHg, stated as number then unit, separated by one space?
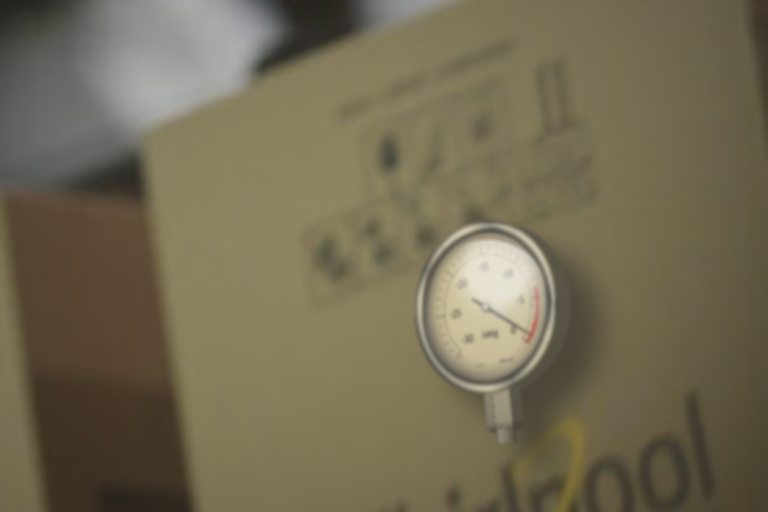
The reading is -1 inHg
